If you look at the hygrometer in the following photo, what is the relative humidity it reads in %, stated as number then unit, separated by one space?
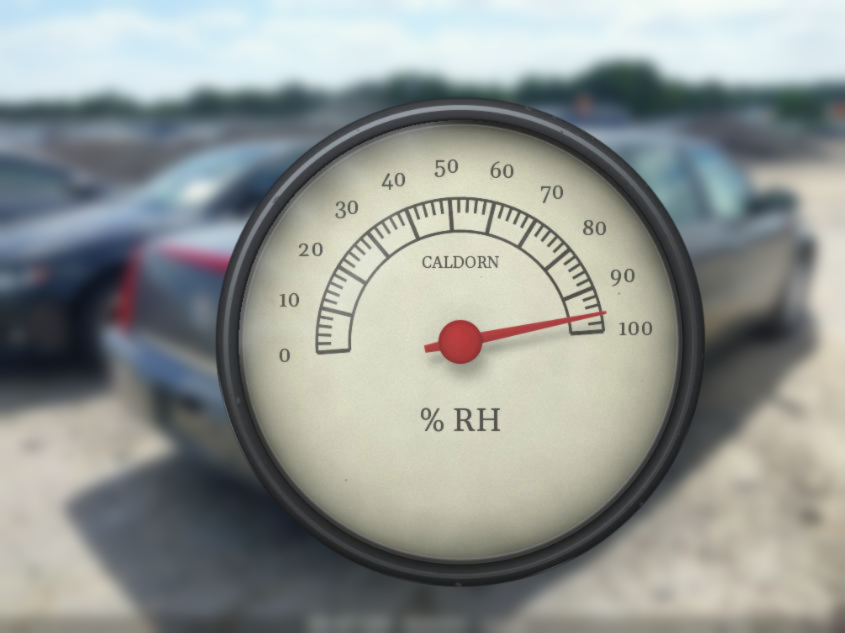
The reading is 96 %
